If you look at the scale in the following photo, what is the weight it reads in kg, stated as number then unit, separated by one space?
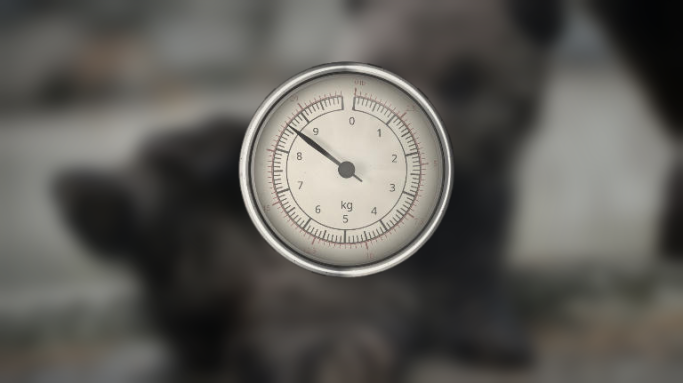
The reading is 8.6 kg
